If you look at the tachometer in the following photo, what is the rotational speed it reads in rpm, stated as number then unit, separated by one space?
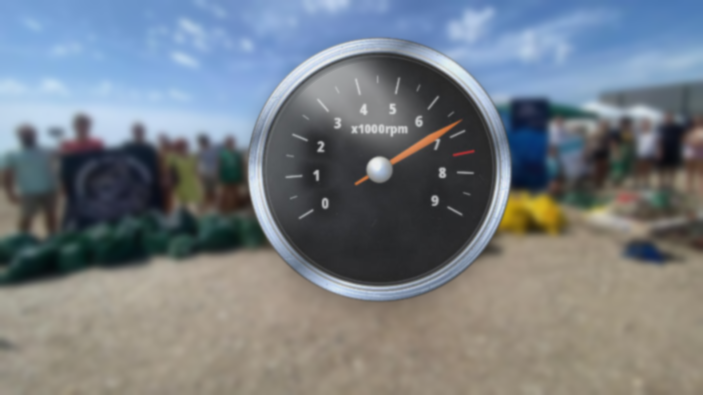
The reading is 6750 rpm
